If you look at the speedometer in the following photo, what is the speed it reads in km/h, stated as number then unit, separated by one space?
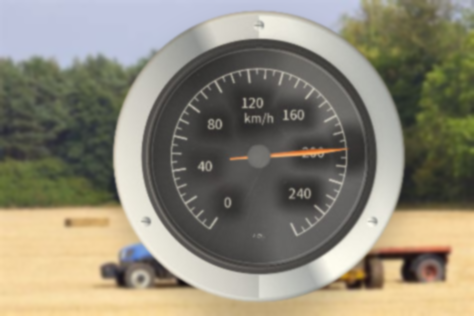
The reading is 200 km/h
